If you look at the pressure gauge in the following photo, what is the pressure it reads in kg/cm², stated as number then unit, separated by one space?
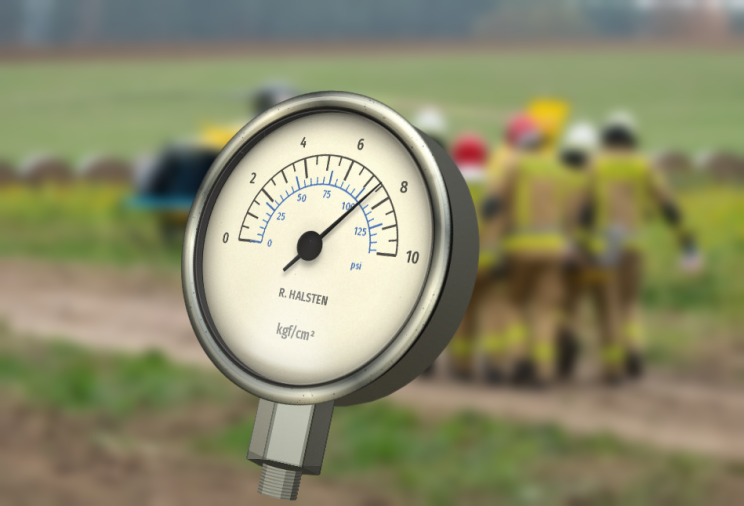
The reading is 7.5 kg/cm²
